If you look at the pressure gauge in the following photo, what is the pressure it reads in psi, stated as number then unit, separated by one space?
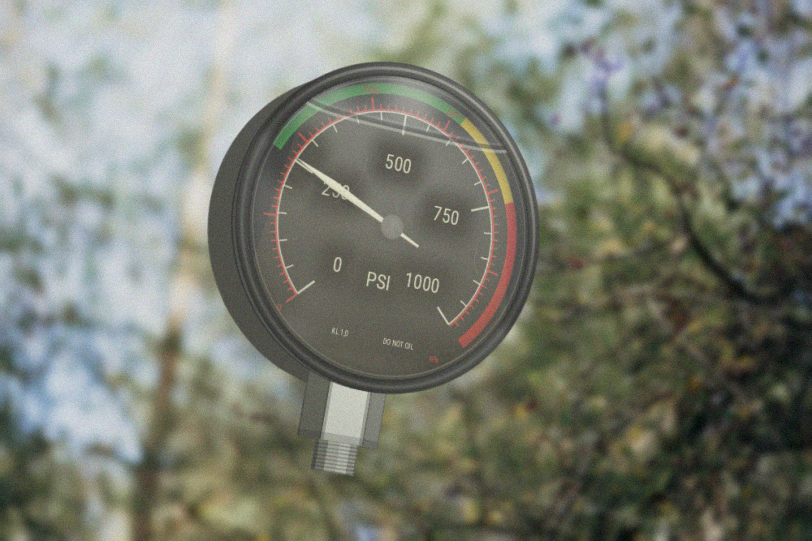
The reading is 250 psi
